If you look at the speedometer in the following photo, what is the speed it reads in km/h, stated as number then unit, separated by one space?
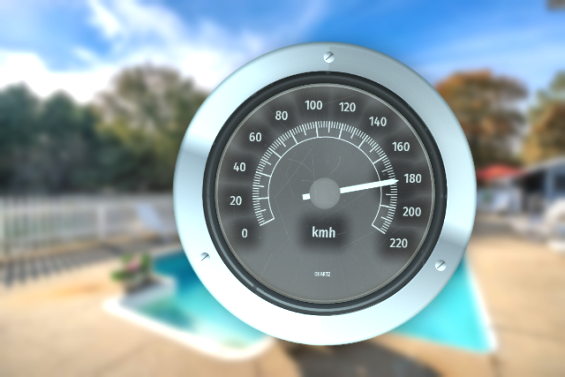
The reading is 180 km/h
